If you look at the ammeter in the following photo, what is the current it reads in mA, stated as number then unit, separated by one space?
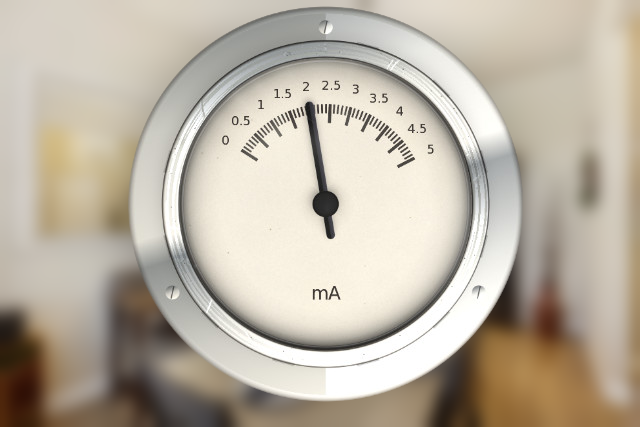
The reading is 2 mA
